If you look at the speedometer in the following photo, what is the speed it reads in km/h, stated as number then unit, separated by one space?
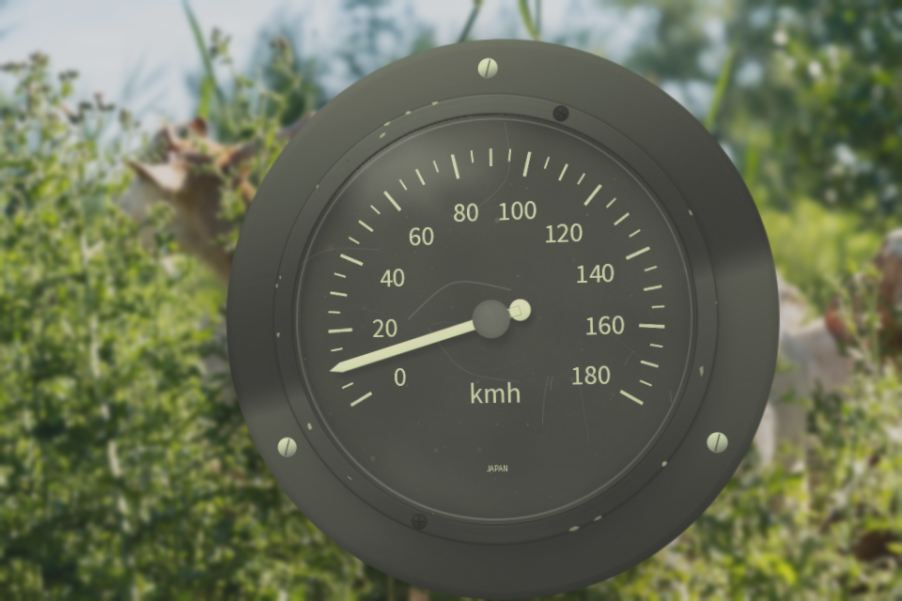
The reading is 10 km/h
